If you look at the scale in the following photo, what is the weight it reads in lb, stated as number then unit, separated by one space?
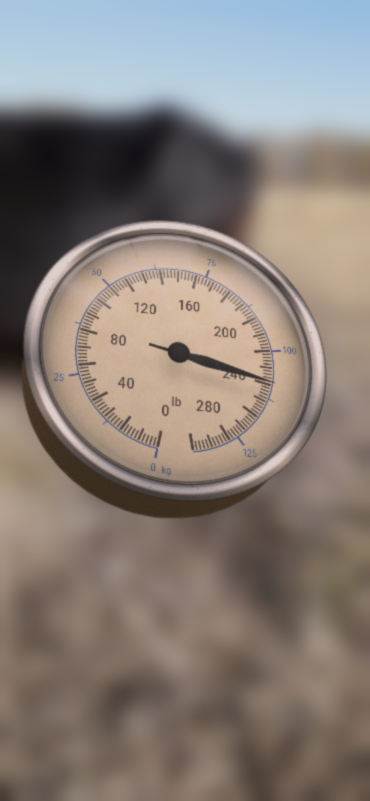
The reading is 240 lb
